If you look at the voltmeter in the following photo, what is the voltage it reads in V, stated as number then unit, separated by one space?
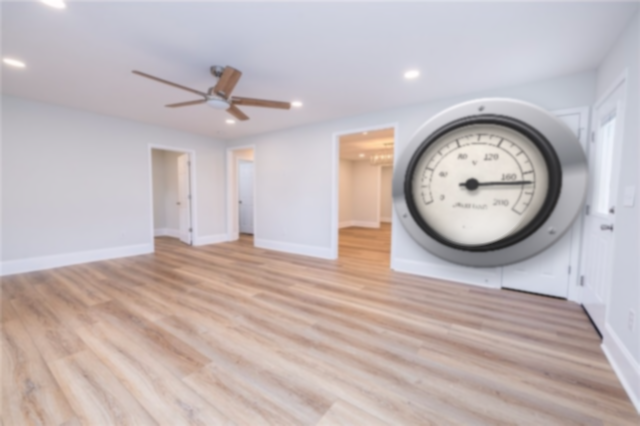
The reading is 170 V
